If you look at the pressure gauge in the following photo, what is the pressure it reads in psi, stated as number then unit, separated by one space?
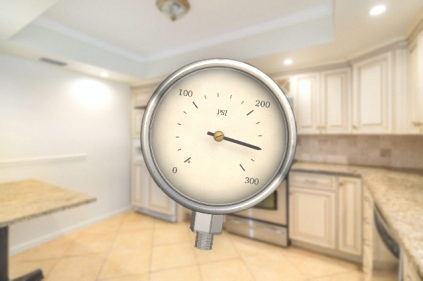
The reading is 260 psi
